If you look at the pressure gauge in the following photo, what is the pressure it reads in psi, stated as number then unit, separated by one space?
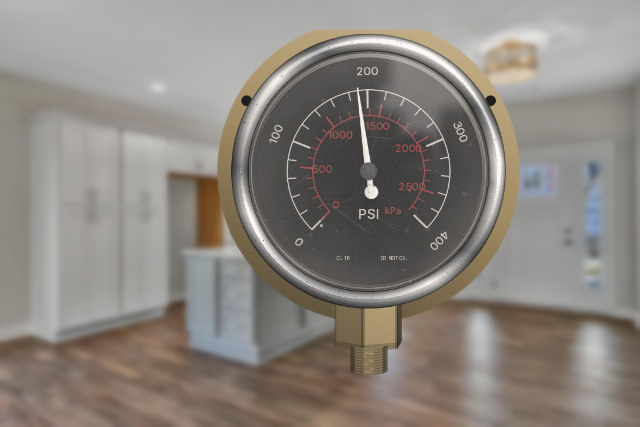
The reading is 190 psi
